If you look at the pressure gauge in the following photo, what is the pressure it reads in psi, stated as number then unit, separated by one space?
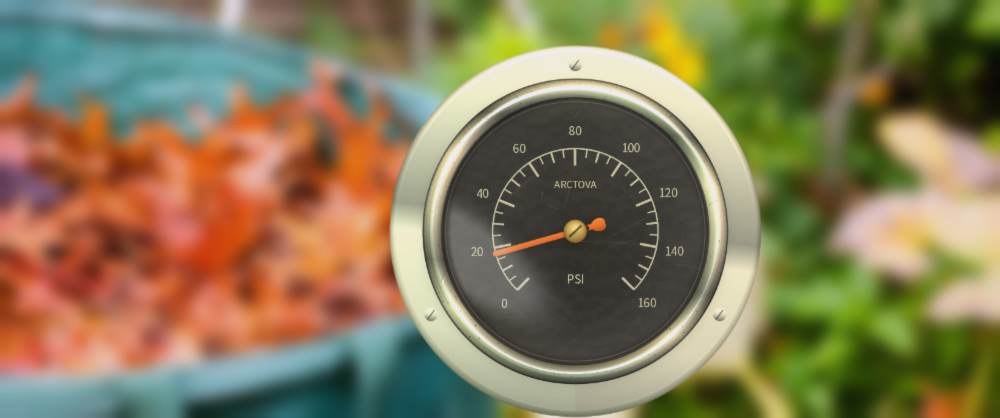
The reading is 17.5 psi
